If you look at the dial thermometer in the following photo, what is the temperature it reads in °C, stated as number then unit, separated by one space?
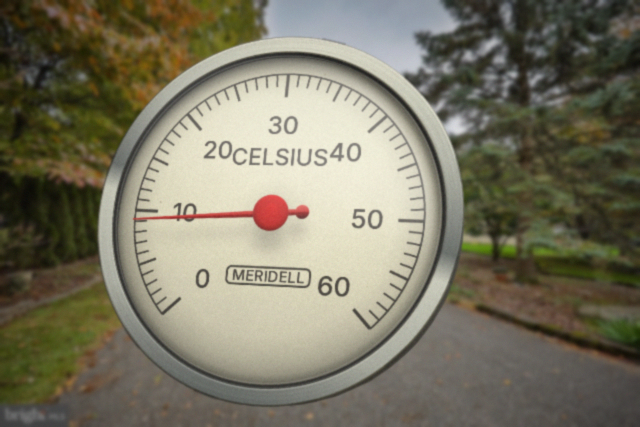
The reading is 9 °C
